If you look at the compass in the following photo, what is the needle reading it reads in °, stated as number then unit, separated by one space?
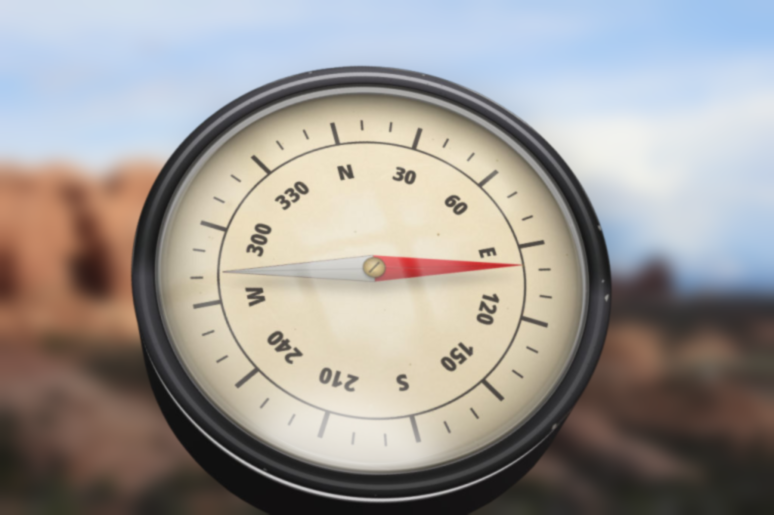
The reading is 100 °
